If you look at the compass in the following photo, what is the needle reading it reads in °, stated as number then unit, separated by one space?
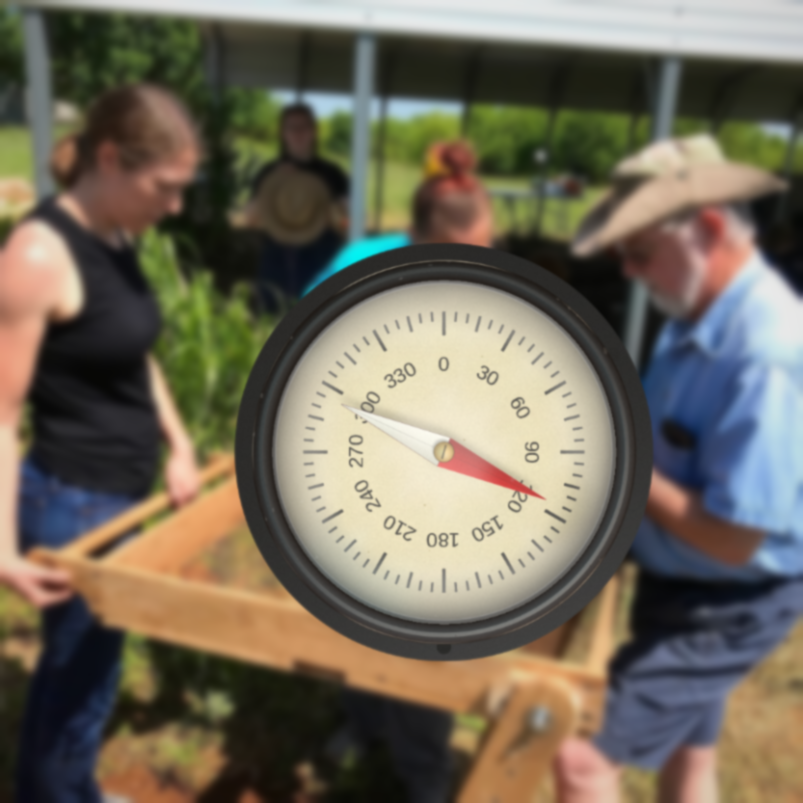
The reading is 115 °
